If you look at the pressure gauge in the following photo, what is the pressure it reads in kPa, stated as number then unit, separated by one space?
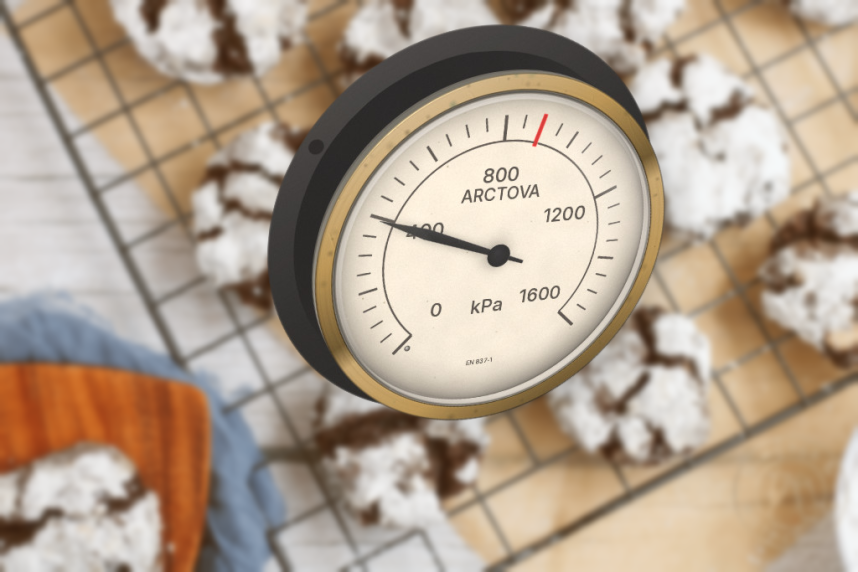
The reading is 400 kPa
